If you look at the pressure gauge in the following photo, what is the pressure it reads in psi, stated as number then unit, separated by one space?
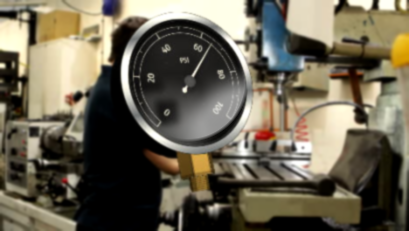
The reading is 65 psi
